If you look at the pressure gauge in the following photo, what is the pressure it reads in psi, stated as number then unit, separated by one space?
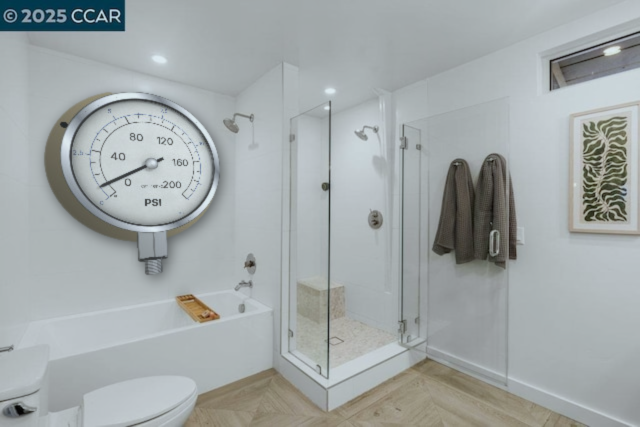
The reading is 10 psi
